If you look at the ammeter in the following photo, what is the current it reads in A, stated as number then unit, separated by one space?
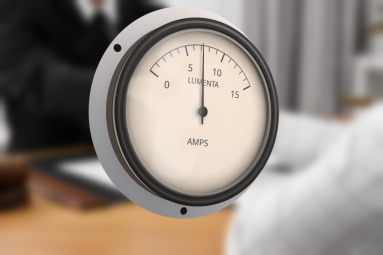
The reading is 7 A
